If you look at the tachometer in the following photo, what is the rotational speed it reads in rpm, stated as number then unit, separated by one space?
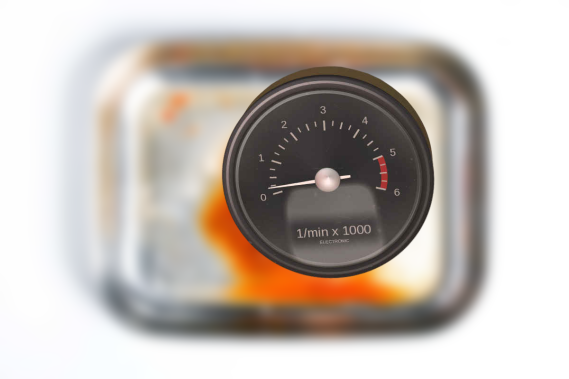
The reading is 250 rpm
